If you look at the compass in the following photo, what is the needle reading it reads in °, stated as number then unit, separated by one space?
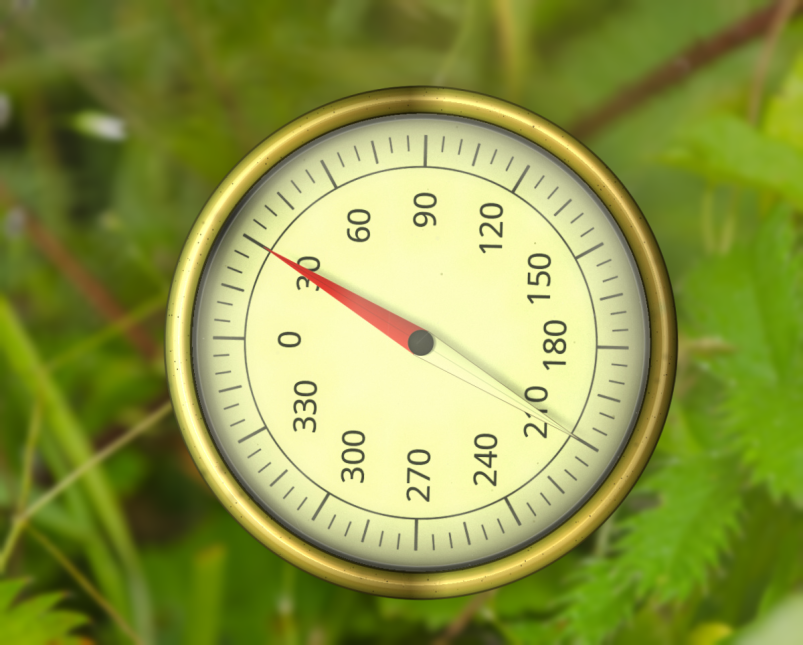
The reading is 30 °
